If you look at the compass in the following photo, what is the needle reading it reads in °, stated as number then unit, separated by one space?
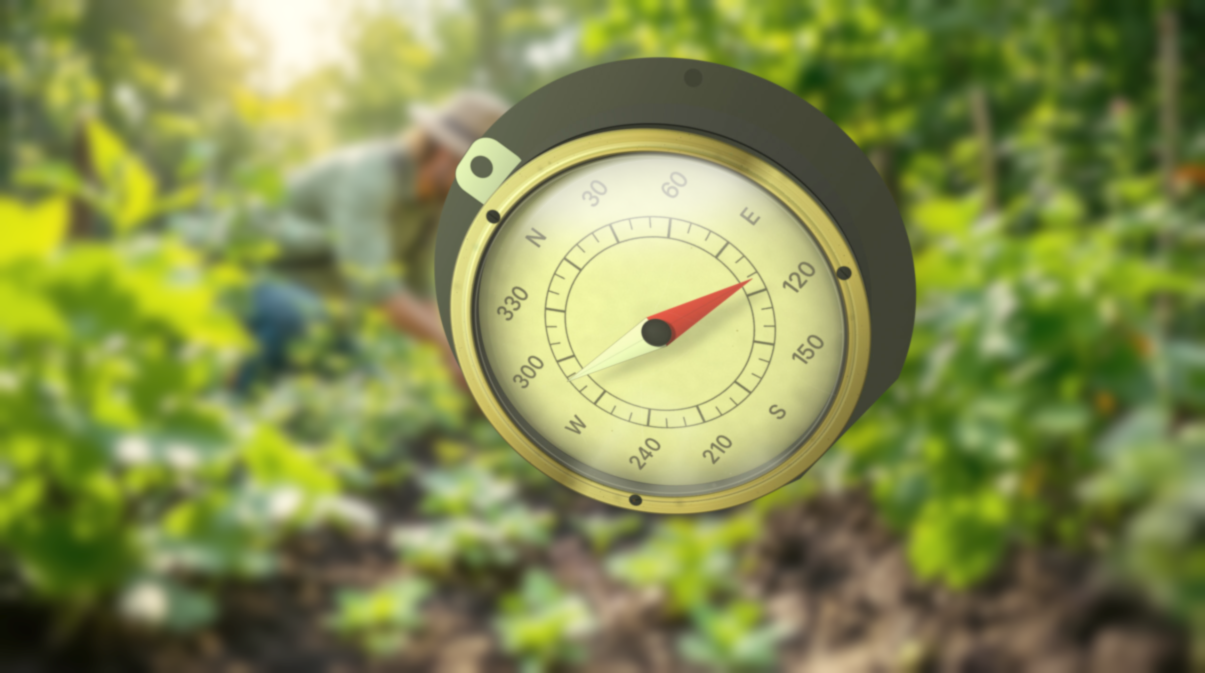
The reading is 110 °
